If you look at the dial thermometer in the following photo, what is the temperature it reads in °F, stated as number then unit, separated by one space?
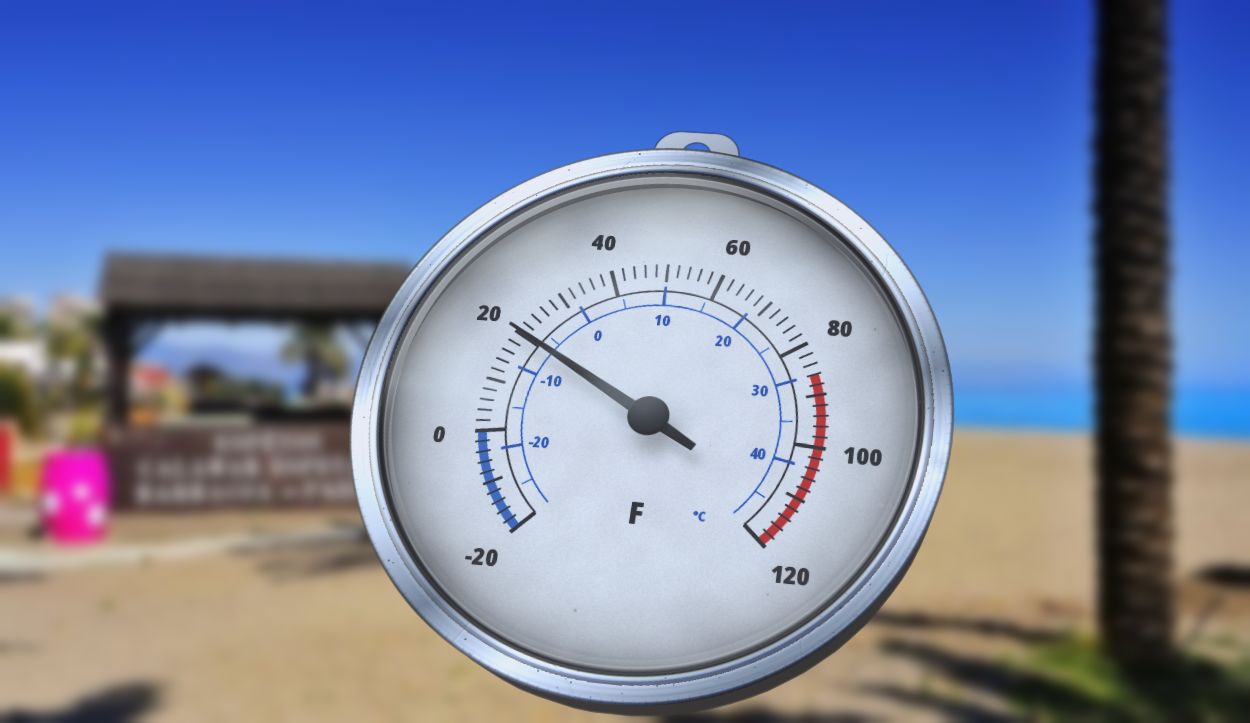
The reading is 20 °F
